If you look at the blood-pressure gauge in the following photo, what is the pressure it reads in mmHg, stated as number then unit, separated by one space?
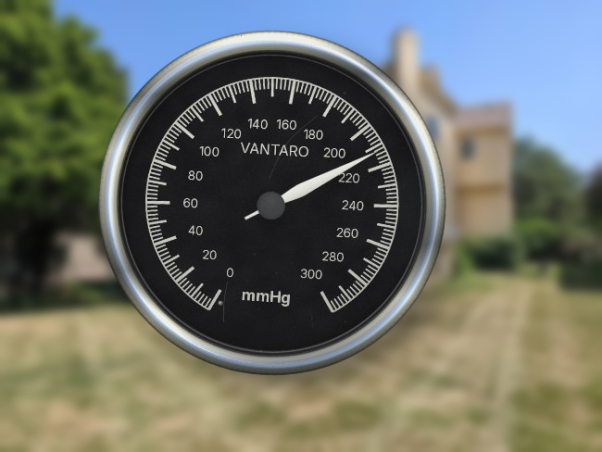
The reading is 212 mmHg
